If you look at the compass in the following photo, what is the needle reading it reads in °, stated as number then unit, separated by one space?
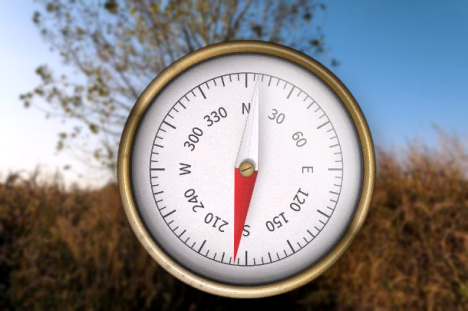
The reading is 187.5 °
